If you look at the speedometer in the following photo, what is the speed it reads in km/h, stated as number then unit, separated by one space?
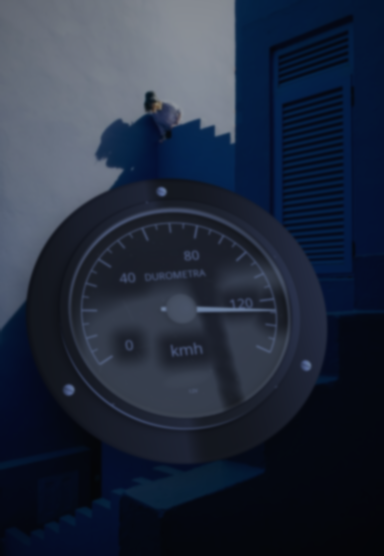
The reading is 125 km/h
